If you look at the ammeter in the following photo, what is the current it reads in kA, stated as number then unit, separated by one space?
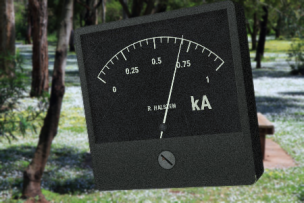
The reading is 0.7 kA
